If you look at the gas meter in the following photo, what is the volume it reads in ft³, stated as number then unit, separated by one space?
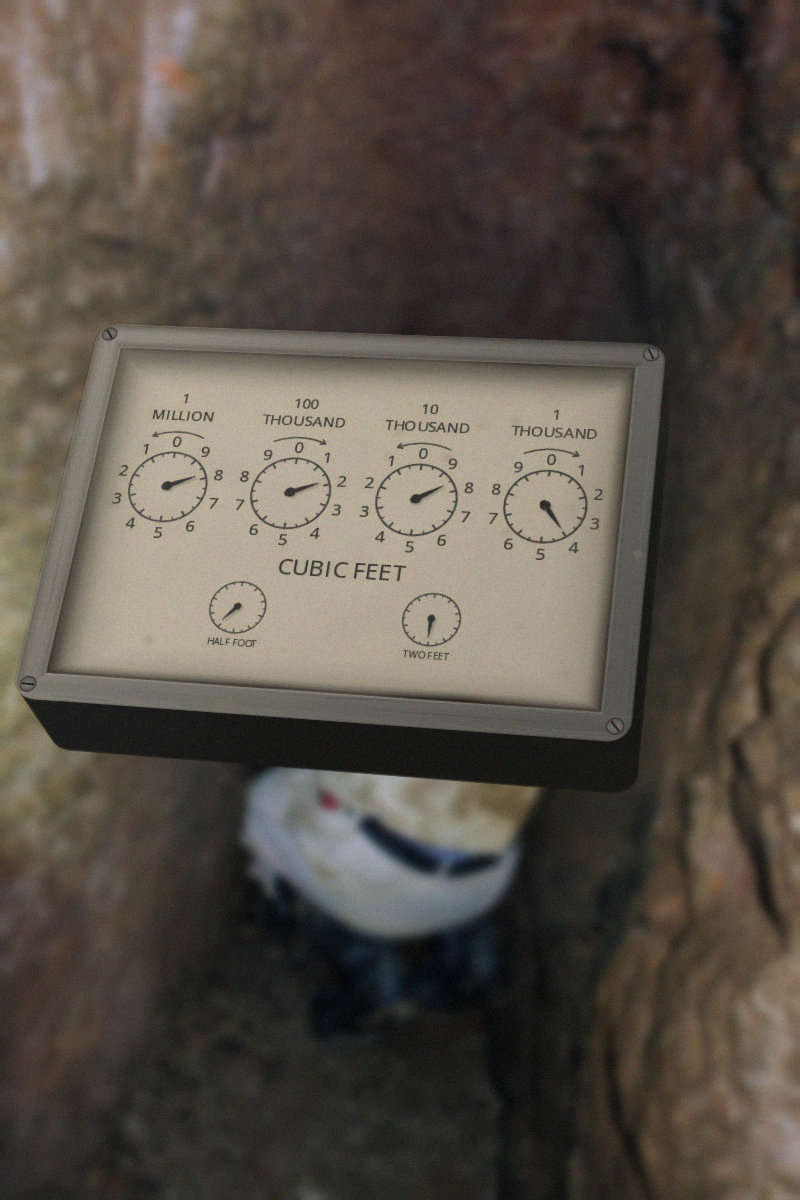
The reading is 818400 ft³
